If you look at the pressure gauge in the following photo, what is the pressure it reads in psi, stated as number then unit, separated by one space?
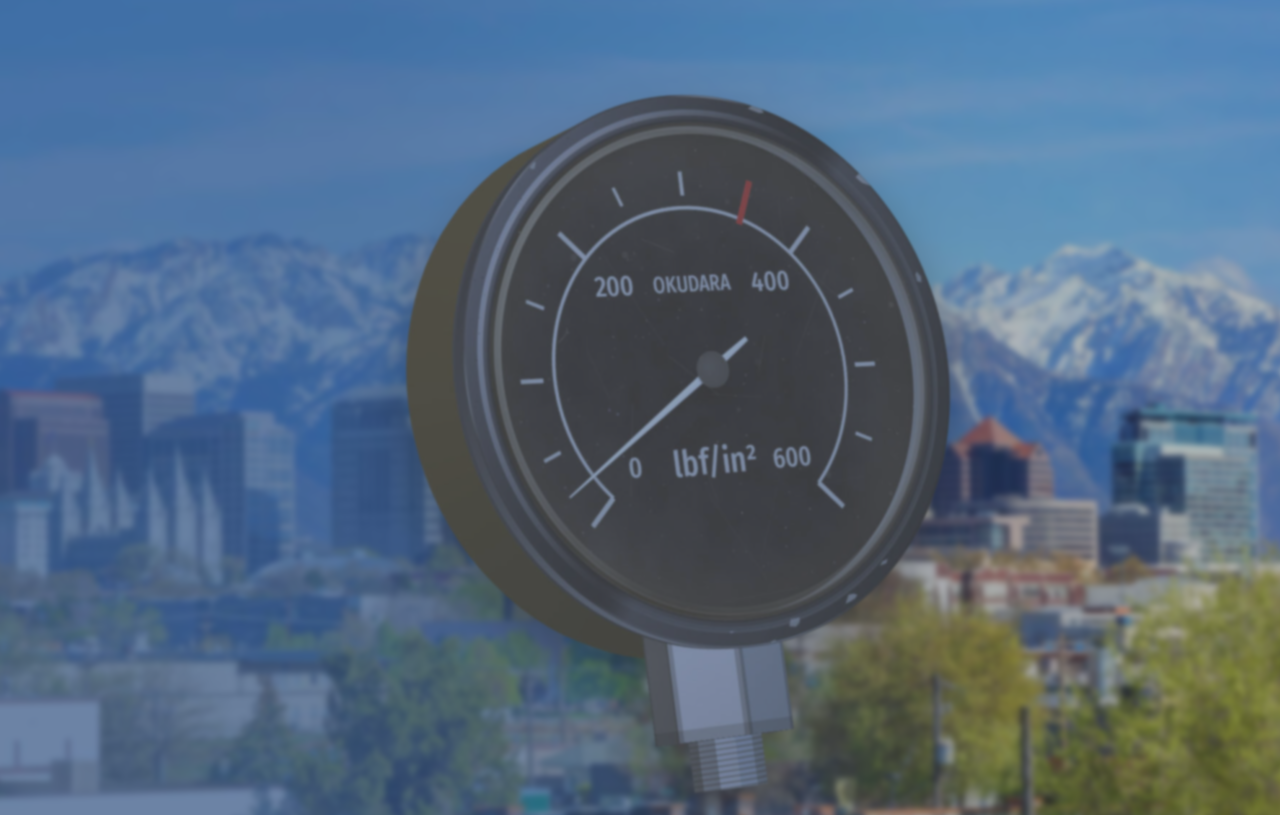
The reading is 25 psi
